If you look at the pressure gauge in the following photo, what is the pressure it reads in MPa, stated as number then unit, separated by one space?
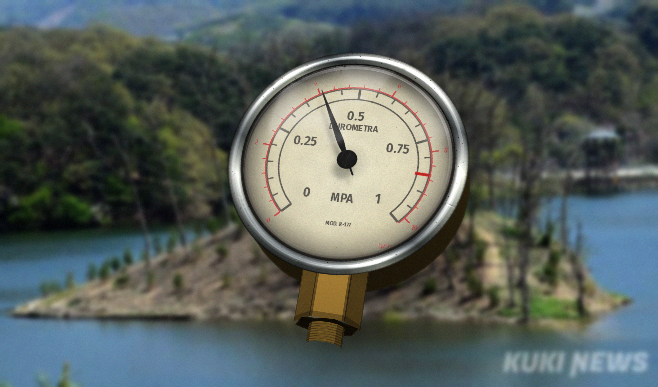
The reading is 0.4 MPa
